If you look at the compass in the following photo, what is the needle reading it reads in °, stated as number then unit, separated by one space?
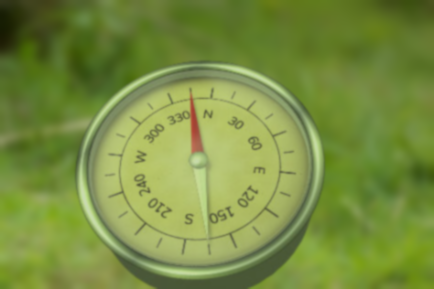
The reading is 345 °
